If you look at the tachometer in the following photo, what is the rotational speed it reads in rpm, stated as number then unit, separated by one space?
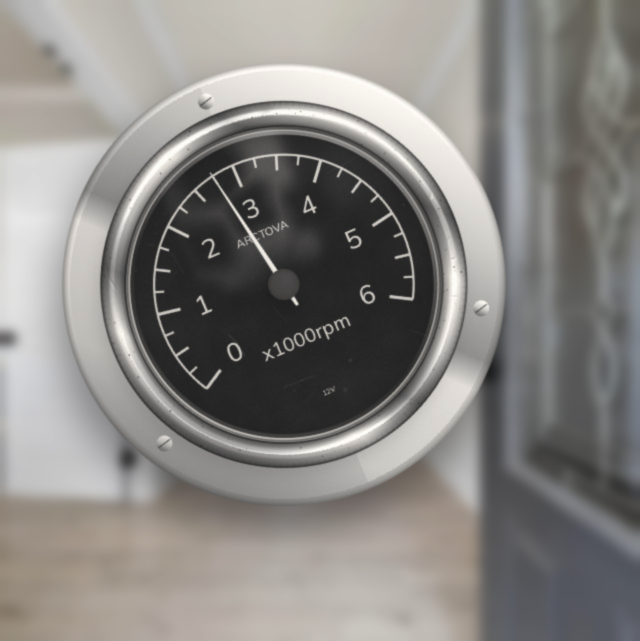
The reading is 2750 rpm
